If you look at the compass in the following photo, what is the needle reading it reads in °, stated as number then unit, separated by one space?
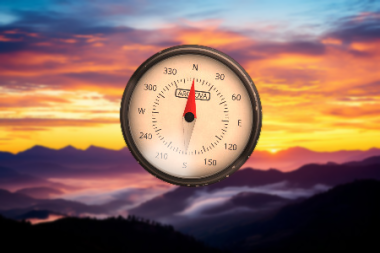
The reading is 0 °
